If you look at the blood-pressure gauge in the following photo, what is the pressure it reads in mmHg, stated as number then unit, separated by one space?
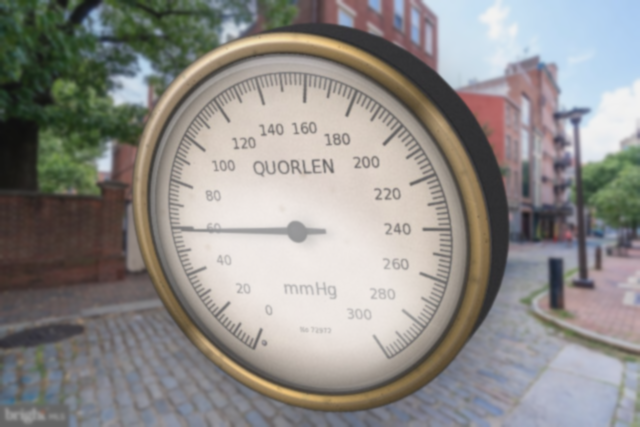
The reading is 60 mmHg
